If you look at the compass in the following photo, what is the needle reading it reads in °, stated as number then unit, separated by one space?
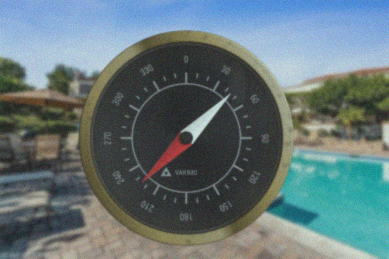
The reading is 225 °
